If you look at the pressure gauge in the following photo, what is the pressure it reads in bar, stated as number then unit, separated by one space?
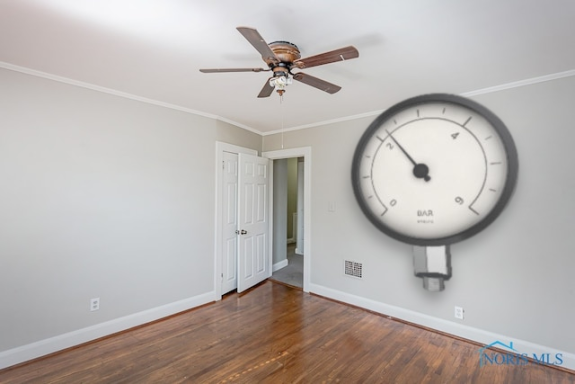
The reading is 2.25 bar
